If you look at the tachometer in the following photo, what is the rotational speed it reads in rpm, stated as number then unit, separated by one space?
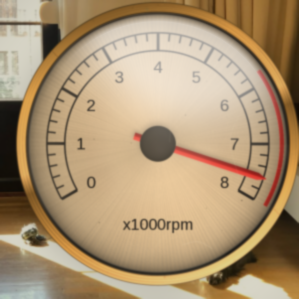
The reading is 7600 rpm
